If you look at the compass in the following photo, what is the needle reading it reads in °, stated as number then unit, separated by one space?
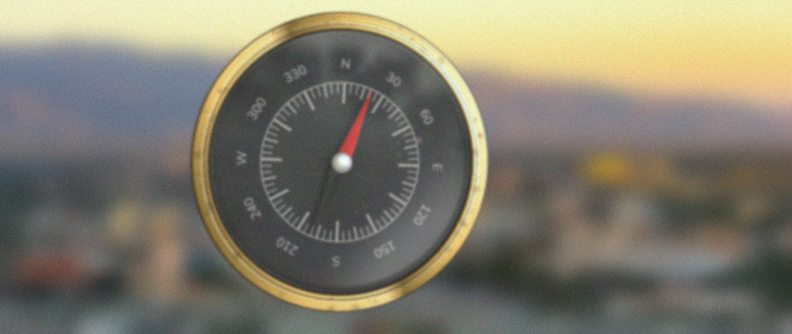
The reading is 20 °
